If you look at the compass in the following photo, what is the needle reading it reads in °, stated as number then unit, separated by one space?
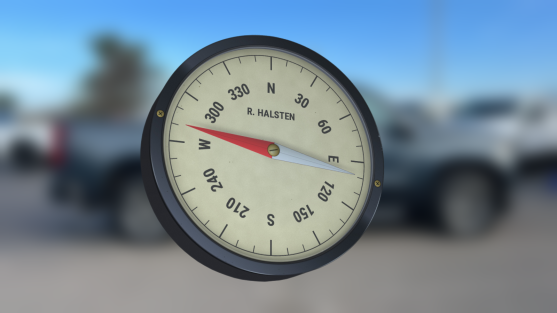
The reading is 280 °
